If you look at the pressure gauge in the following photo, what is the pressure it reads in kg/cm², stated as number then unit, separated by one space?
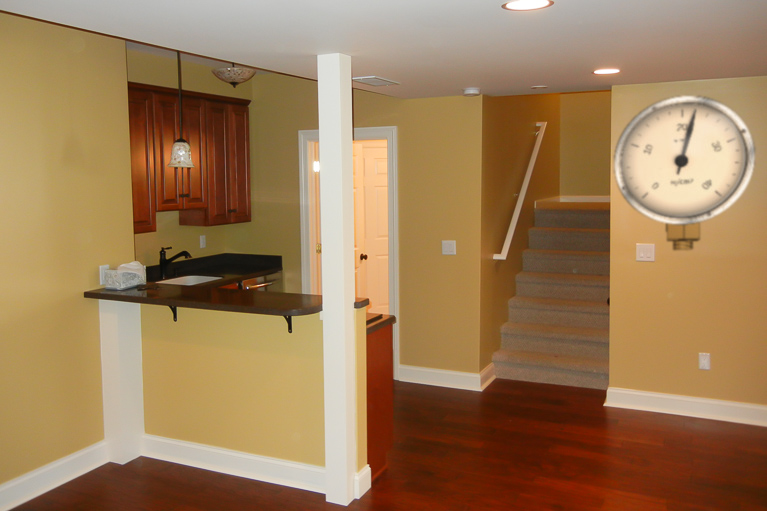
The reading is 22 kg/cm²
